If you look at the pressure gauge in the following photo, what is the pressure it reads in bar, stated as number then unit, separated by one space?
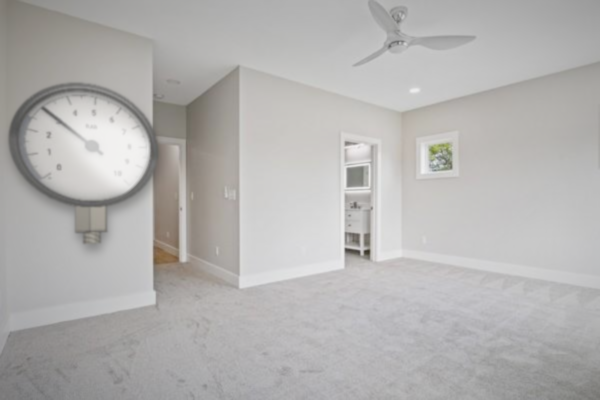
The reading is 3 bar
